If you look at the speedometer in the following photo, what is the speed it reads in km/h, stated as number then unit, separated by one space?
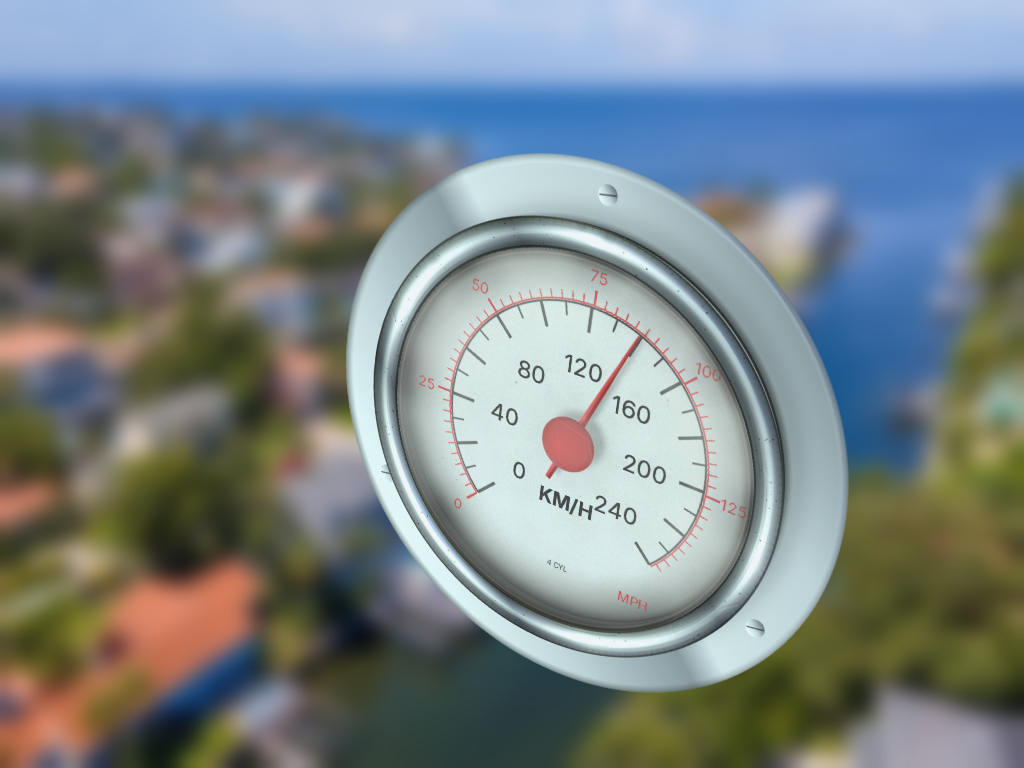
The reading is 140 km/h
